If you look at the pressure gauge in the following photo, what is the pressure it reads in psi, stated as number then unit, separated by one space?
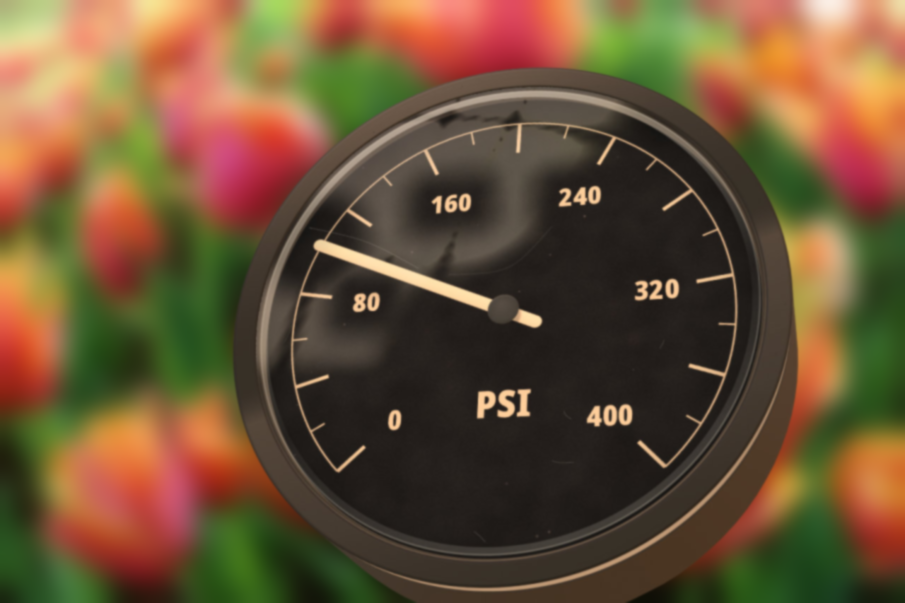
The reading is 100 psi
